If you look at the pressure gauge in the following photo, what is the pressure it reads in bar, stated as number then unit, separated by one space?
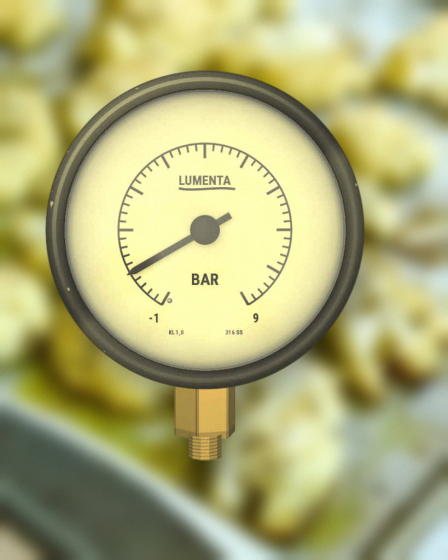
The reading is 0 bar
